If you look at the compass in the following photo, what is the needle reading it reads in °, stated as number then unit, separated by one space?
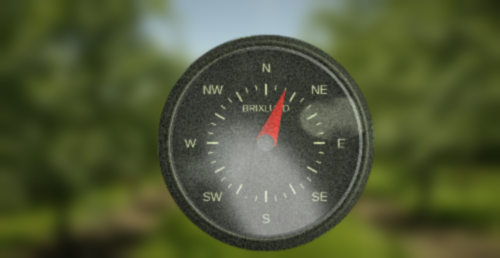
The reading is 20 °
